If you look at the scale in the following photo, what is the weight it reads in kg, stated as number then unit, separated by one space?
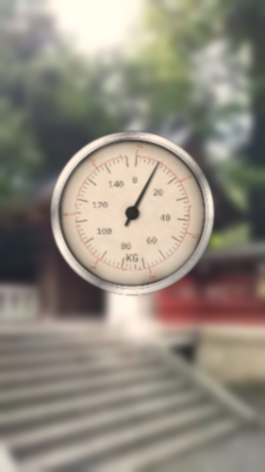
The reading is 10 kg
